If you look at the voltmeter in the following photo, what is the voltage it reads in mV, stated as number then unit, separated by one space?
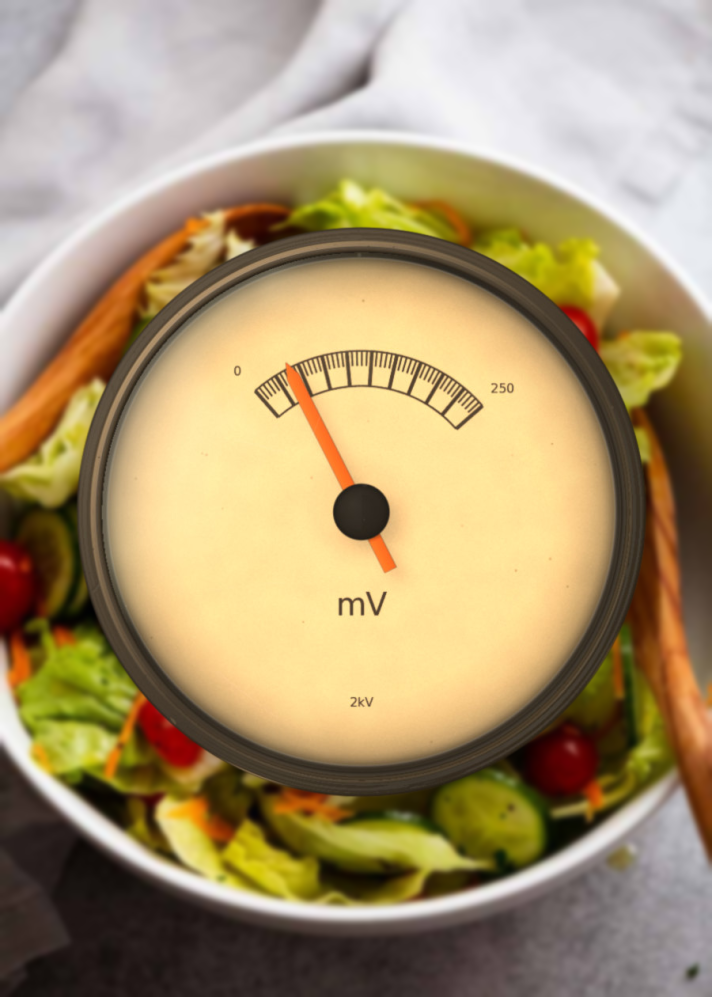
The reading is 40 mV
